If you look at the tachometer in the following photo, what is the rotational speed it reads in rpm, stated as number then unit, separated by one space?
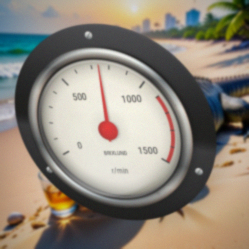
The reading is 750 rpm
